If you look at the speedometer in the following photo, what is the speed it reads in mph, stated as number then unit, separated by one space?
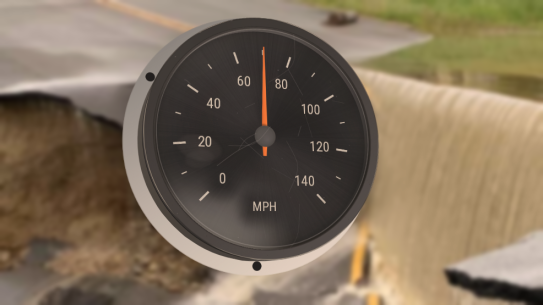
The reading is 70 mph
